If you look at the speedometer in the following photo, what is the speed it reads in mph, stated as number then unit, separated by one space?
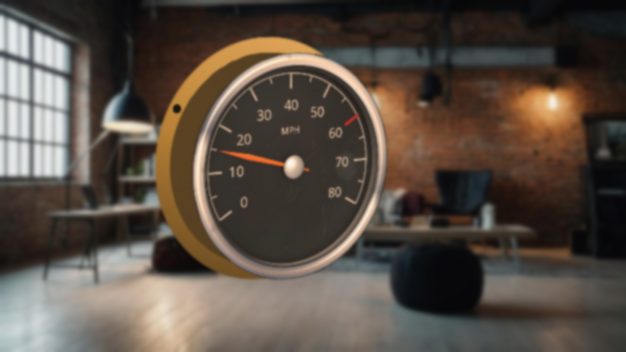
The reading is 15 mph
